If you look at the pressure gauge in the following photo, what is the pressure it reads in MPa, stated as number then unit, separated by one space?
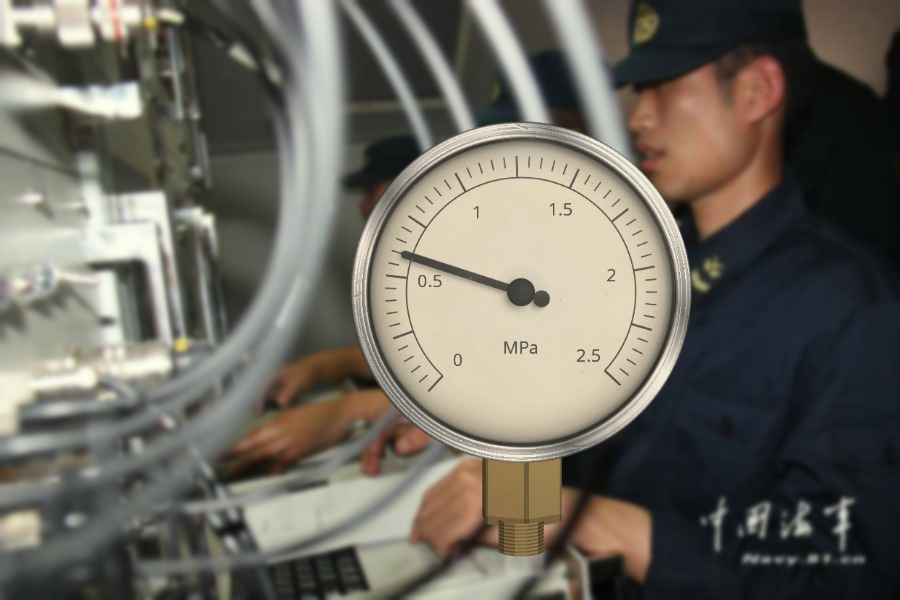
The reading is 0.6 MPa
